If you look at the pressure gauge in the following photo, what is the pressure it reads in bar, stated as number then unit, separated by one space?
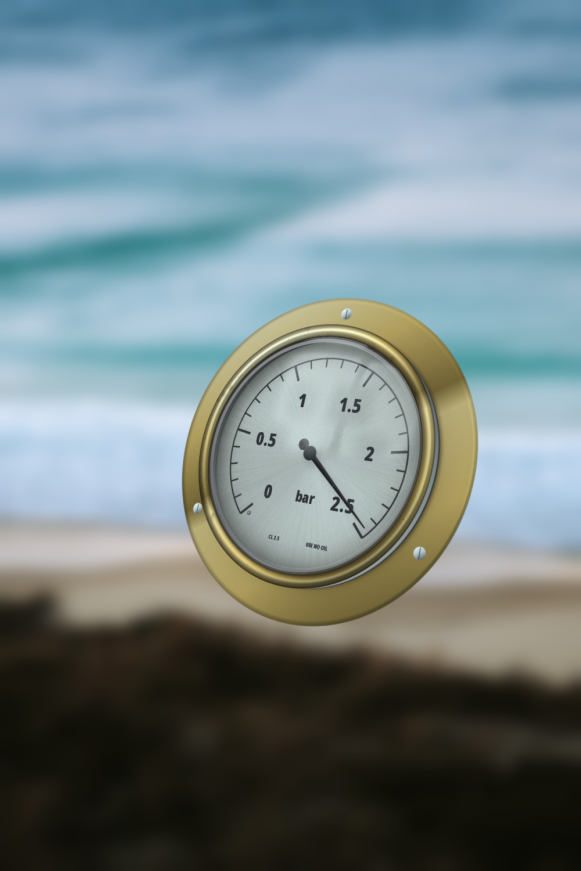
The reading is 2.45 bar
